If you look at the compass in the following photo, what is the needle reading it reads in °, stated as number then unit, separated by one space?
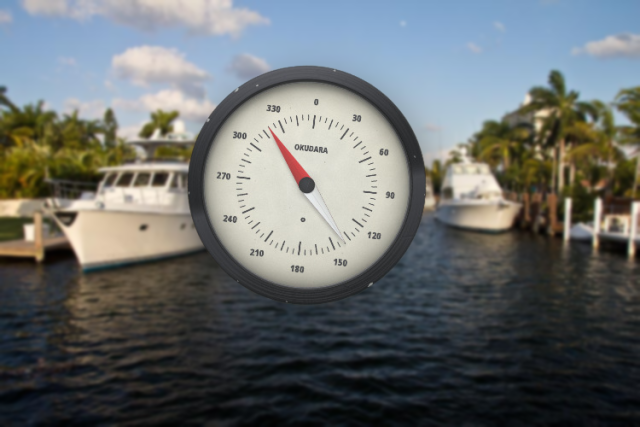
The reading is 320 °
